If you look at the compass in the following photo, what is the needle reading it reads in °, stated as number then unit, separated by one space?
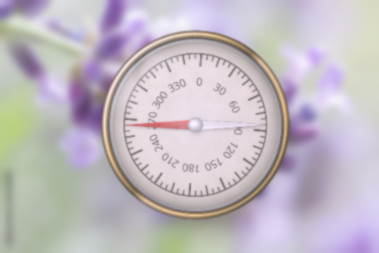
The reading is 265 °
